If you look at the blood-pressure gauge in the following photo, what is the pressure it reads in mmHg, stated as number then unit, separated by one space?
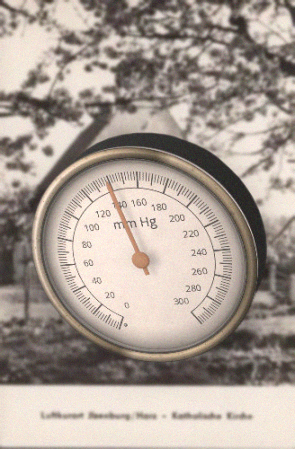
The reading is 140 mmHg
